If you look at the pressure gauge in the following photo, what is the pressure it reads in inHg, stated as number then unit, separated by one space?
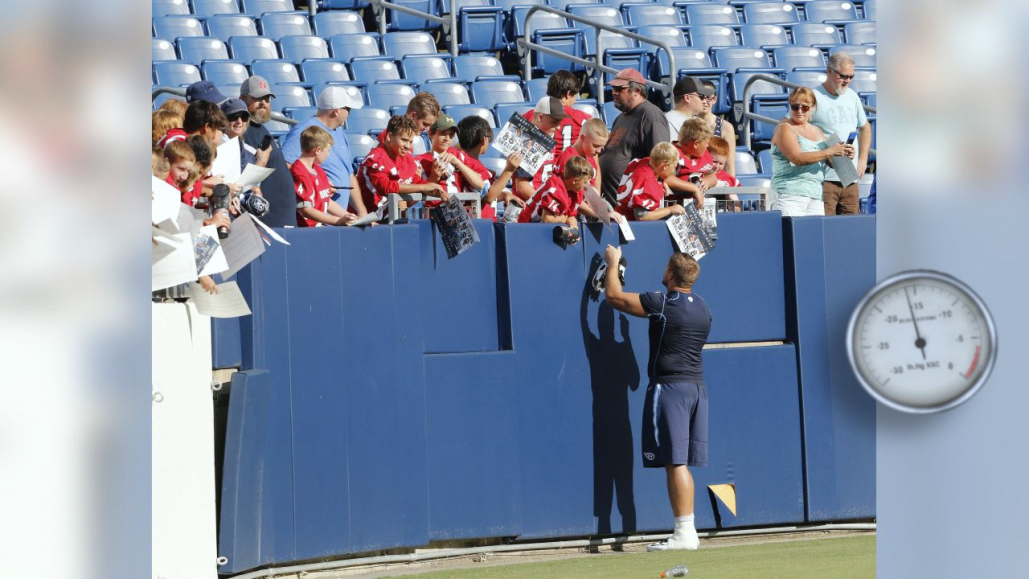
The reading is -16 inHg
